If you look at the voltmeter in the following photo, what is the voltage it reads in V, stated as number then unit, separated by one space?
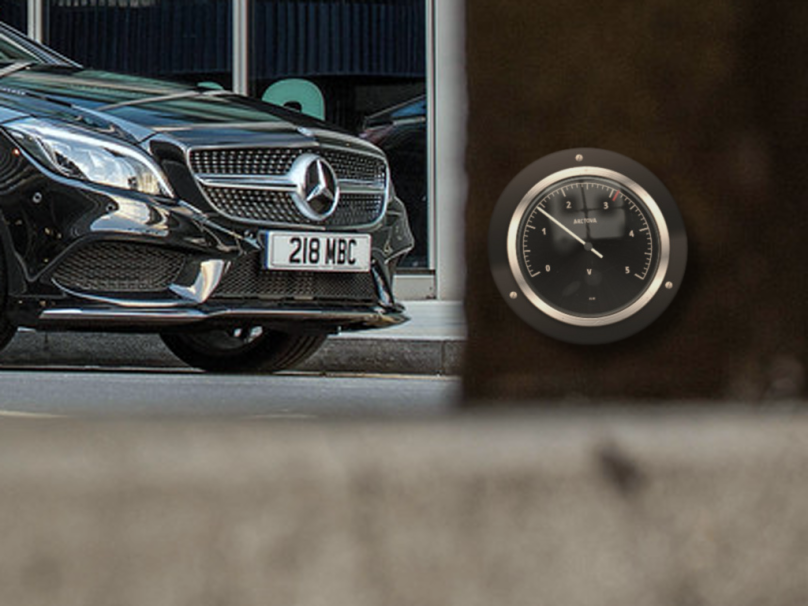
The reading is 1.4 V
